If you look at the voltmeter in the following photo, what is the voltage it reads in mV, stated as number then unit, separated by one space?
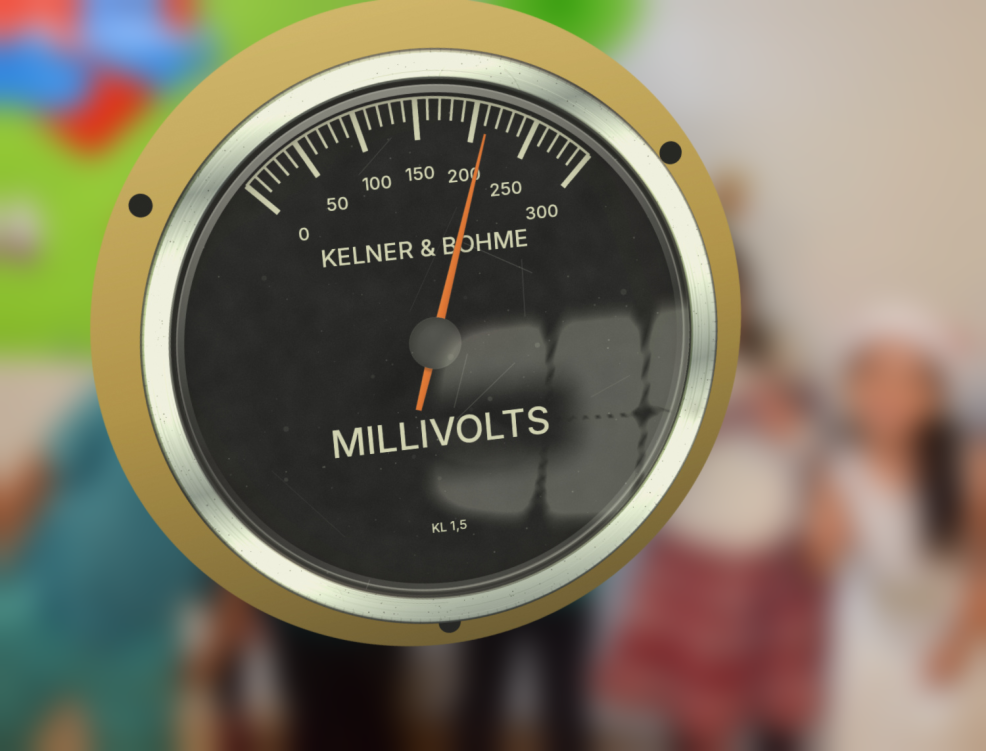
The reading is 210 mV
